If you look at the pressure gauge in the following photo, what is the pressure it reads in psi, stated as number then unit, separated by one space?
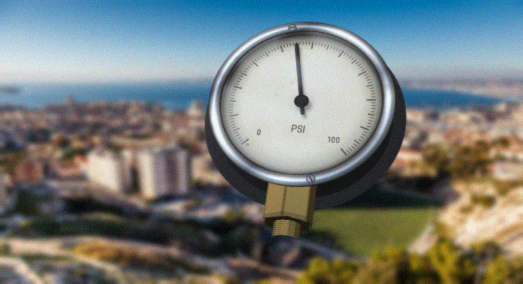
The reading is 45 psi
